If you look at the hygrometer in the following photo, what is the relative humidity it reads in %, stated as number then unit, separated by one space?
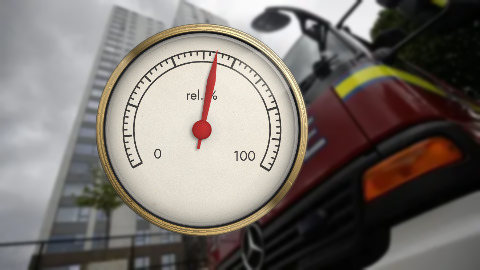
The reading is 54 %
